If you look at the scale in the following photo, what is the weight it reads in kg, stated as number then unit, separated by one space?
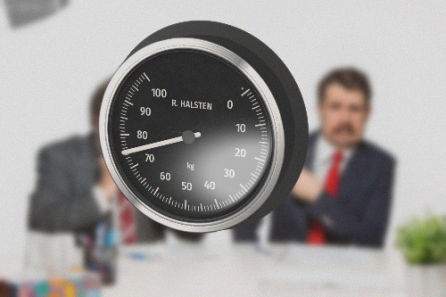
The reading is 75 kg
